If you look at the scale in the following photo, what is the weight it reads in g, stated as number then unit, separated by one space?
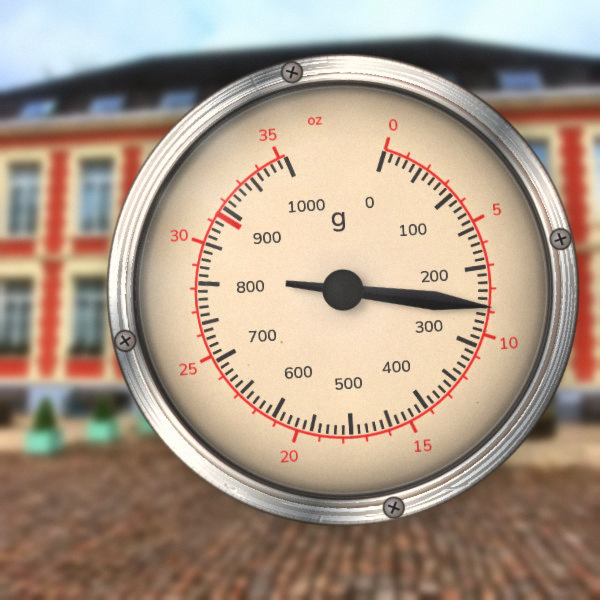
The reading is 250 g
